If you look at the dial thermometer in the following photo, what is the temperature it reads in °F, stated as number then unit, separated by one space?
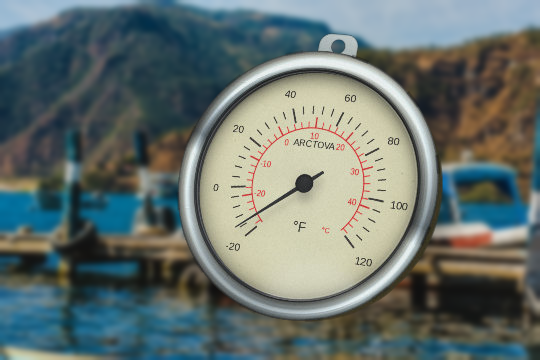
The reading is -16 °F
